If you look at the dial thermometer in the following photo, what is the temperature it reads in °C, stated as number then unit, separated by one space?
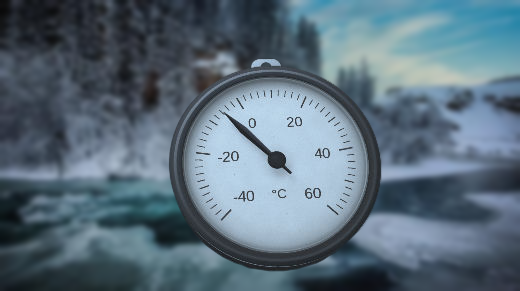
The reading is -6 °C
